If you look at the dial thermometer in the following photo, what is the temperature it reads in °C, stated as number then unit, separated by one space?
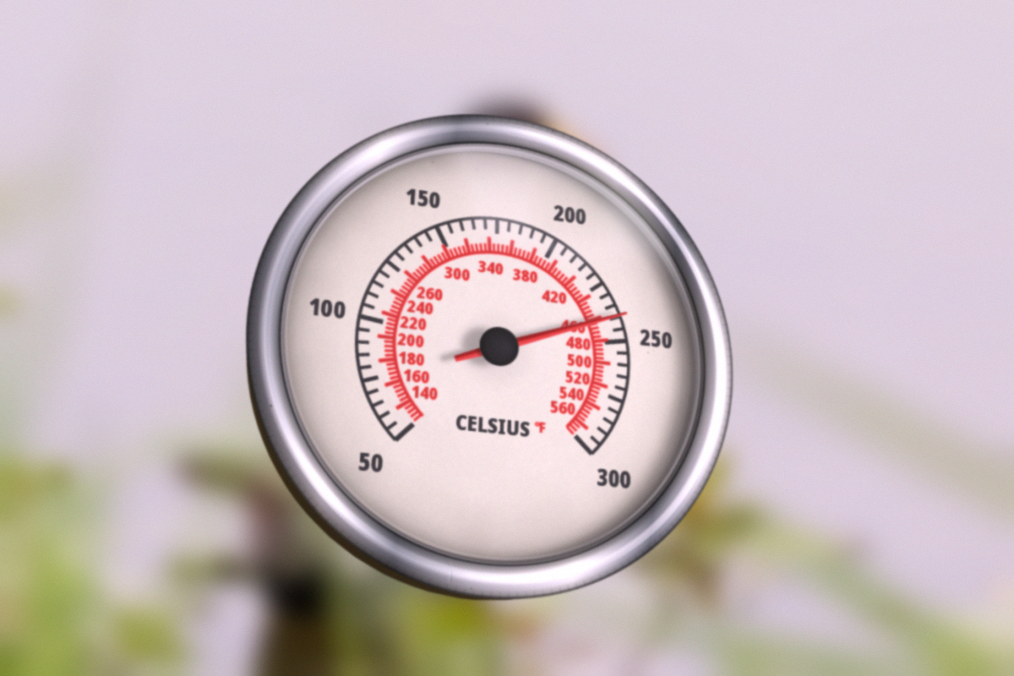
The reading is 240 °C
